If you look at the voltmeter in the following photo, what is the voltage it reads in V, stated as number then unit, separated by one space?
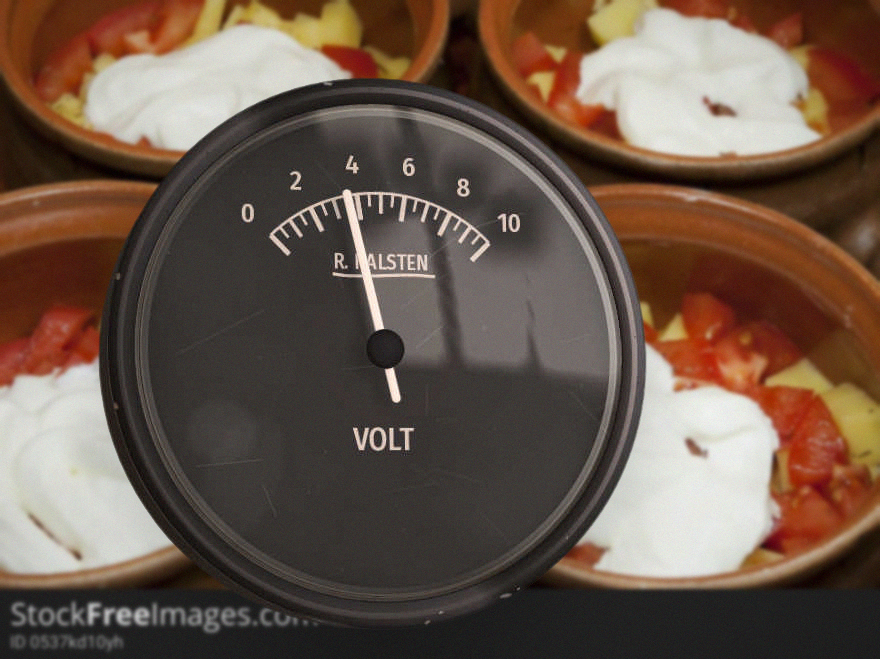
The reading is 3.5 V
